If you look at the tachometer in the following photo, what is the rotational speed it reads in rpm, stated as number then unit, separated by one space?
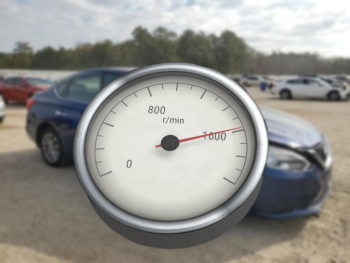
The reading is 1600 rpm
